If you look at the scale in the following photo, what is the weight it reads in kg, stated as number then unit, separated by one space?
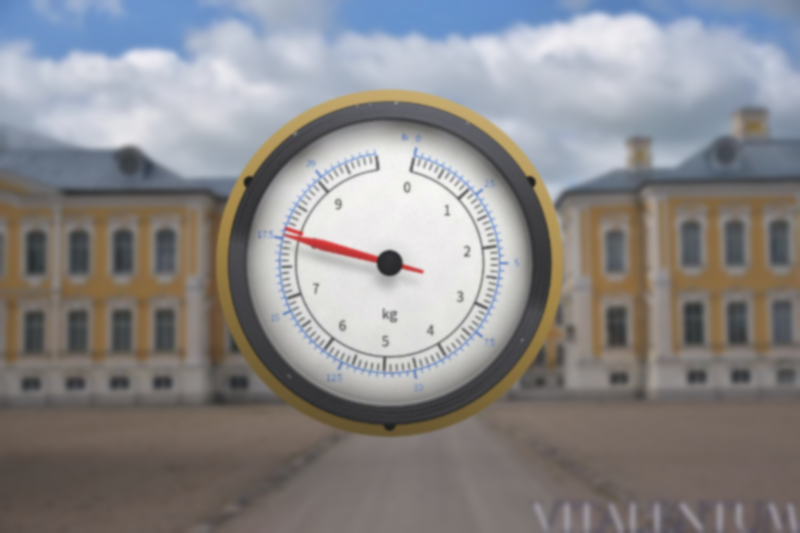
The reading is 8 kg
